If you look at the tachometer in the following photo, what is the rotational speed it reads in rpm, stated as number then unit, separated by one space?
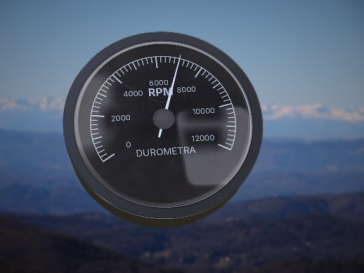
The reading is 7000 rpm
